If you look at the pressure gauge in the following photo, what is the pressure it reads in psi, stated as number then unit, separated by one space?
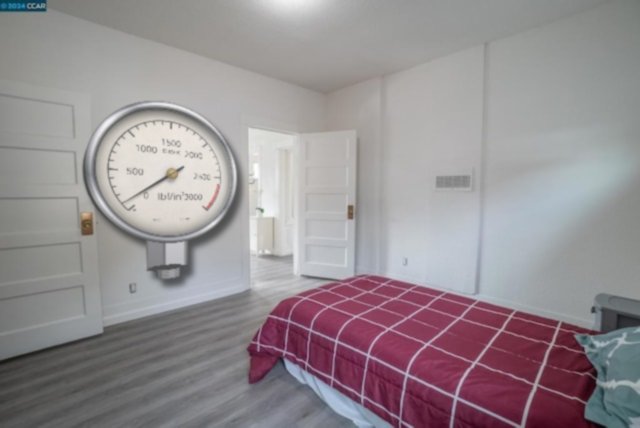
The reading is 100 psi
